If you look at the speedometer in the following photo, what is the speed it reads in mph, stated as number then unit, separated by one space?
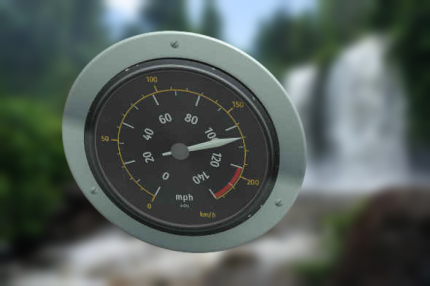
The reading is 105 mph
